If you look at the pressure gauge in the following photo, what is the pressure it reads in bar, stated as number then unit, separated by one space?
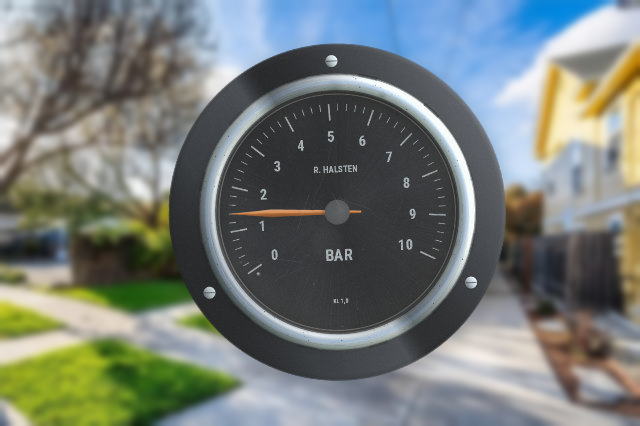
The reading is 1.4 bar
